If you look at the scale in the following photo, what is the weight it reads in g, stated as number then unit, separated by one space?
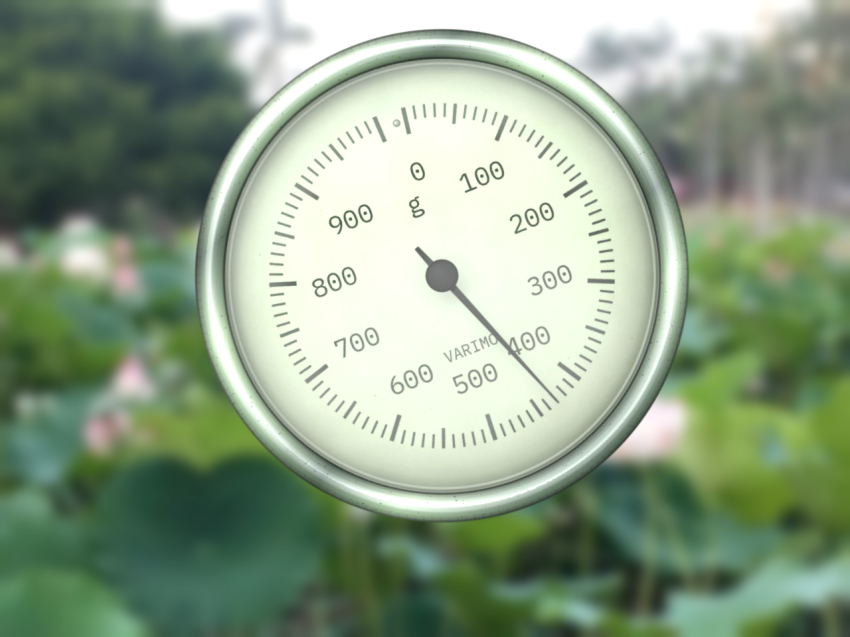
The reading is 430 g
